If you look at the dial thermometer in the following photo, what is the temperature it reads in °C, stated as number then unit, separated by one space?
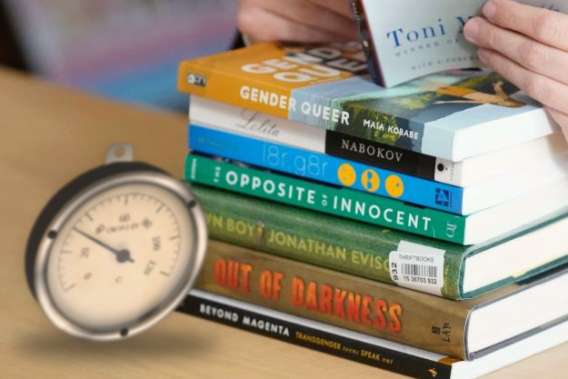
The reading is 32 °C
